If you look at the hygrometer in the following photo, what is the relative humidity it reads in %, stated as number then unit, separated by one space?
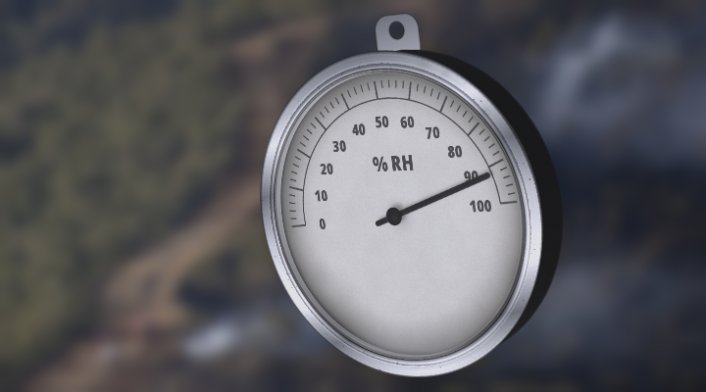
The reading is 92 %
